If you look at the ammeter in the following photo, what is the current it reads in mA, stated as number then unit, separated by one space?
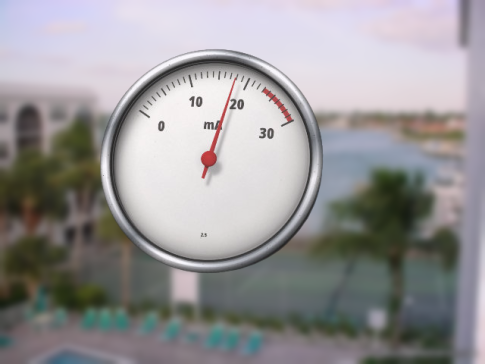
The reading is 18 mA
